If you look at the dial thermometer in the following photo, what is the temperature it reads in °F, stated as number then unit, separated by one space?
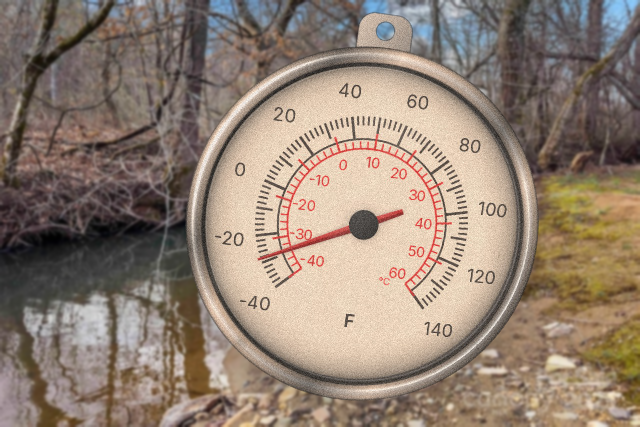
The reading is -28 °F
